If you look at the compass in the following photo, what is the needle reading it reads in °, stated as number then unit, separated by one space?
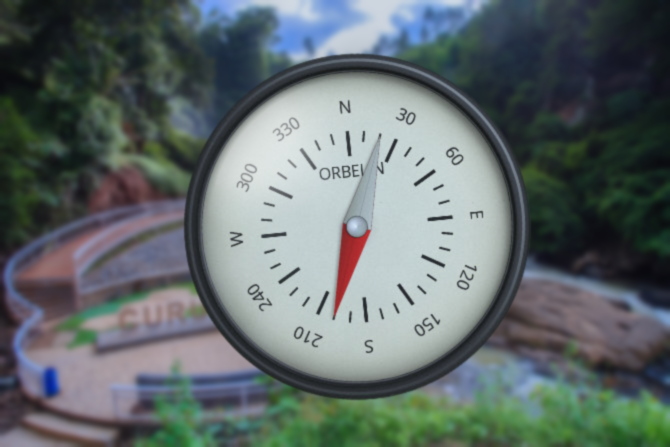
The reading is 200 °
